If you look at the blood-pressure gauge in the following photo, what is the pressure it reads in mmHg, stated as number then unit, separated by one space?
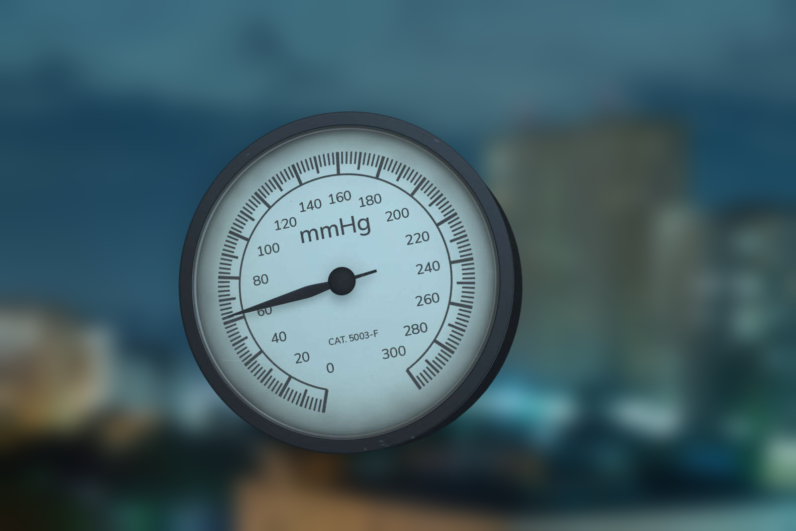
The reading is 62 mmHg
